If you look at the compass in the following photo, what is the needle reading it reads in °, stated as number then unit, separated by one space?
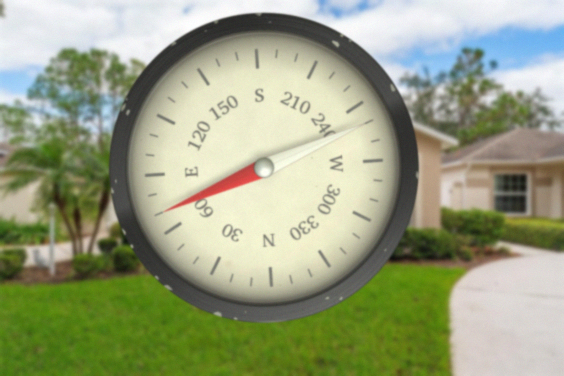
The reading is 70 °
